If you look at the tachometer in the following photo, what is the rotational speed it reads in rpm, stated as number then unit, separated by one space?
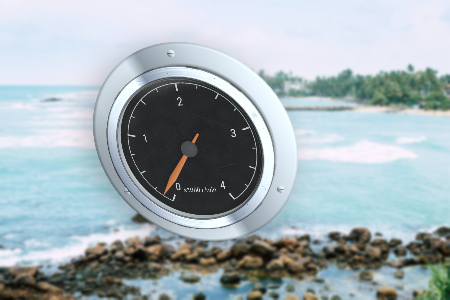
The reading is 125 rpm
